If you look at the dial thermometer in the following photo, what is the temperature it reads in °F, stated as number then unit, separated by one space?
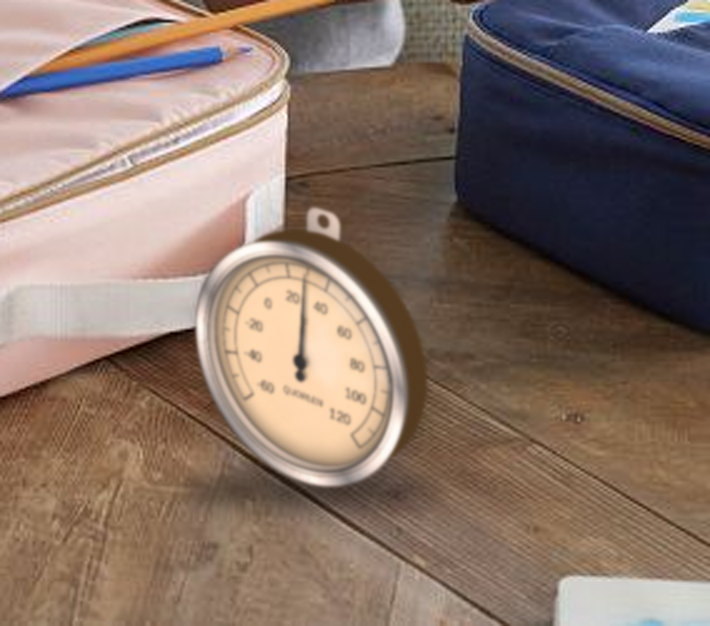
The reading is 30 °F
